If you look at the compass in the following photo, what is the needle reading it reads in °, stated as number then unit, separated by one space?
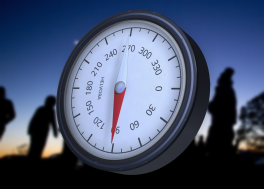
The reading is 90 °
